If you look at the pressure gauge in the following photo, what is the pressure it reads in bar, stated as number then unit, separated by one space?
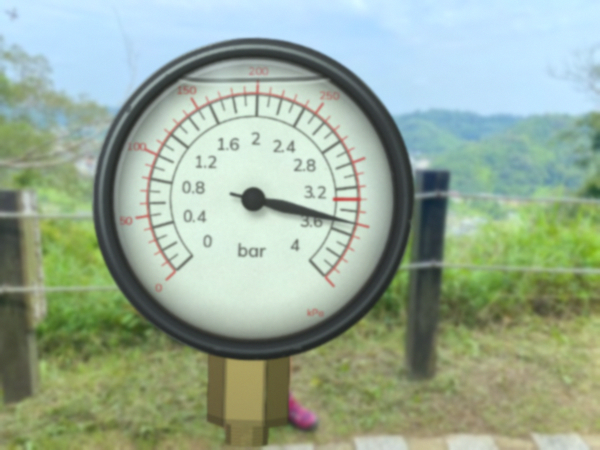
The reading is 3.5 bar
